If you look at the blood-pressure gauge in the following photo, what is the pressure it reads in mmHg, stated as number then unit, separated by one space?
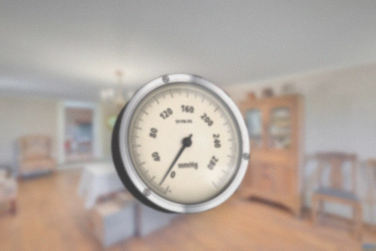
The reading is 10 mmHg
